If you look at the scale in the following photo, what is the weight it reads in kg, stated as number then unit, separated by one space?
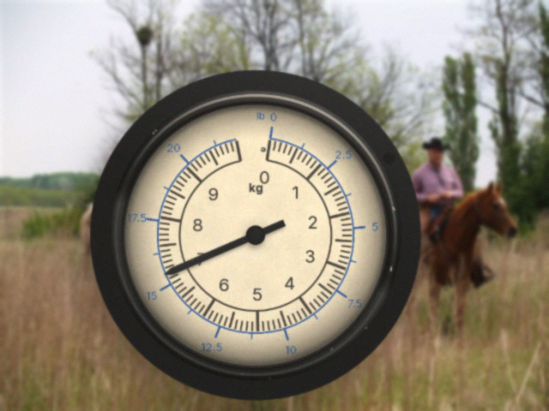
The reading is 7 kg
